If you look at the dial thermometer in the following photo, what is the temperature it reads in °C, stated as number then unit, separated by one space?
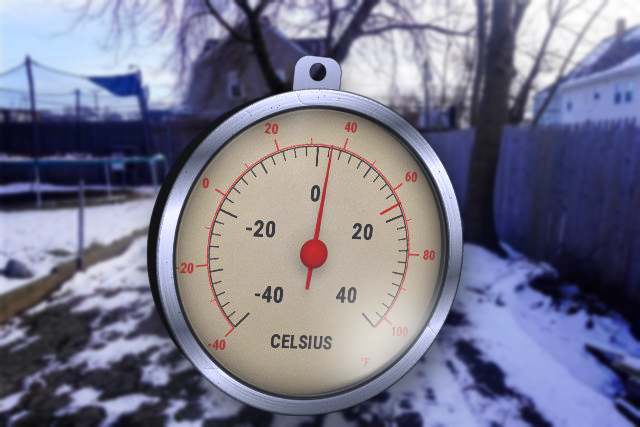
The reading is 2 °C
